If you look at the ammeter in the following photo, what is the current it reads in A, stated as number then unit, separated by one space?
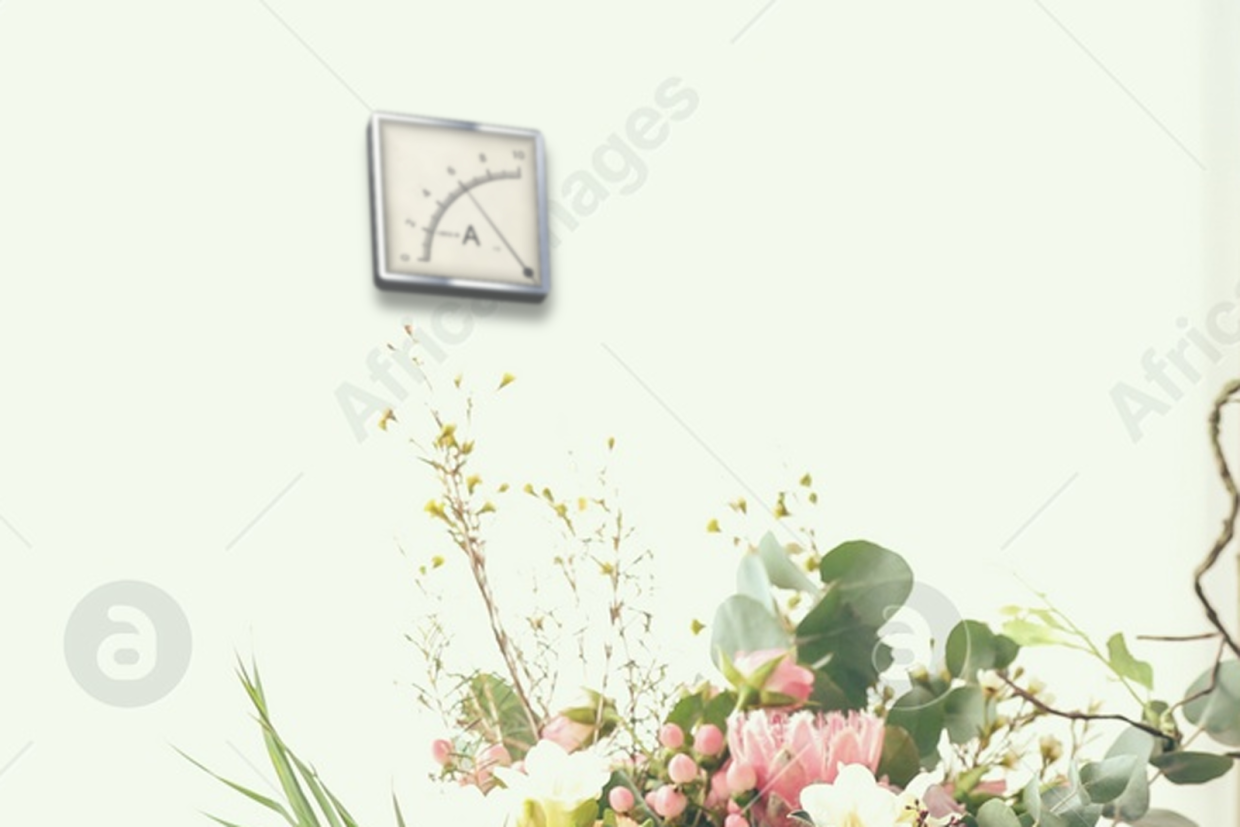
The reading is 6 A
